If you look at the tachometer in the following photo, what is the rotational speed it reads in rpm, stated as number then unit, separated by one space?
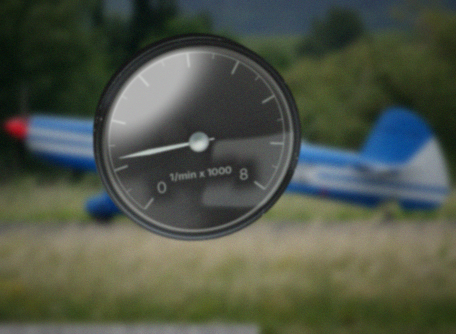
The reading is 1250 rpm
